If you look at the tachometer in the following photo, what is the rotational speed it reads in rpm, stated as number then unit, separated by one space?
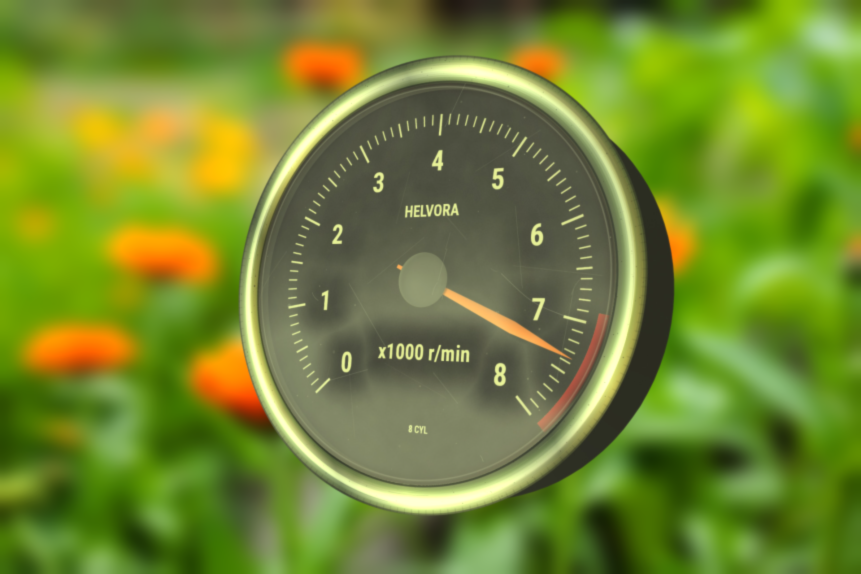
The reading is 7350 rpm
